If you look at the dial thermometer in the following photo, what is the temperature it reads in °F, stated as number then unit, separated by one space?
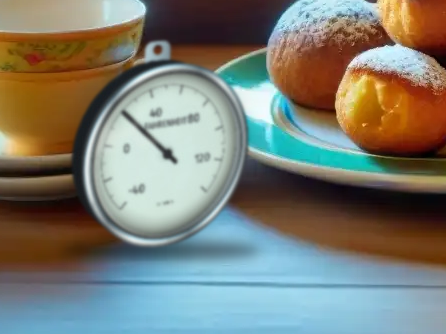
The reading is 20 °F
